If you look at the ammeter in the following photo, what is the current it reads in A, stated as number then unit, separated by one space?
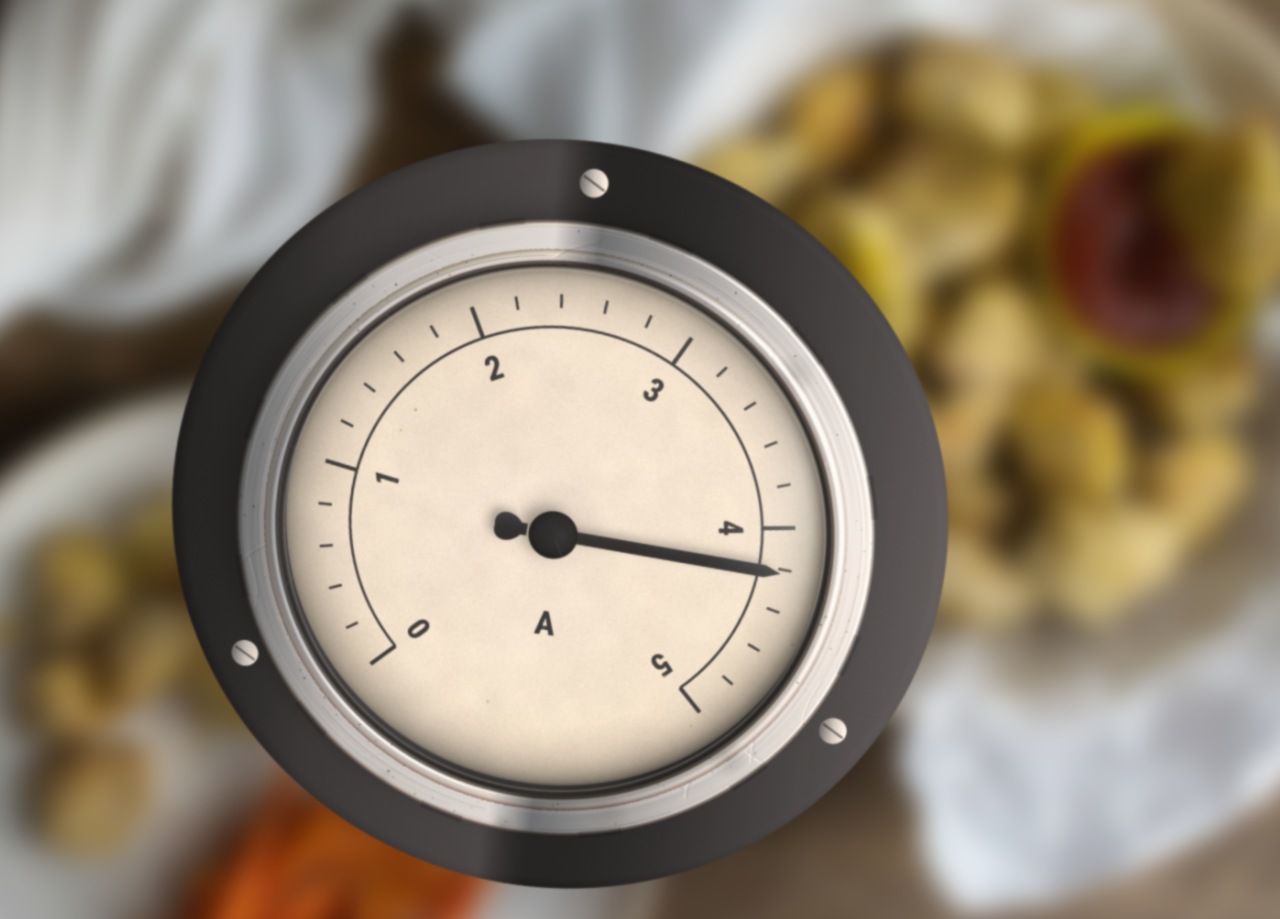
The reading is 4.2 A
